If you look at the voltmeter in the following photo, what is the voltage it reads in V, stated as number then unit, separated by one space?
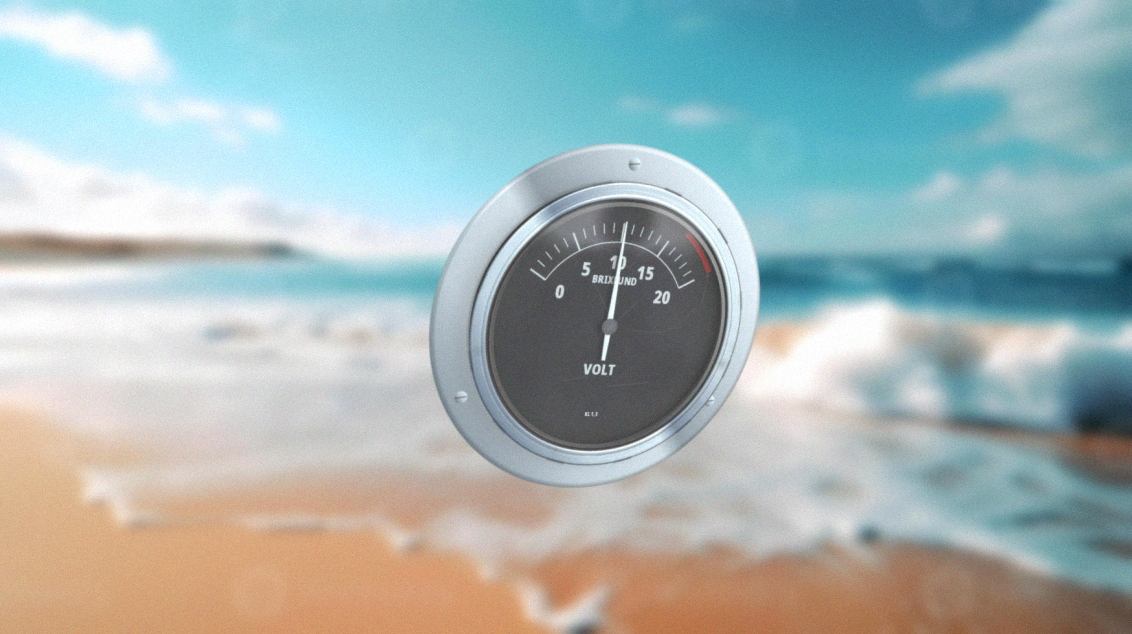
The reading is 10 V
